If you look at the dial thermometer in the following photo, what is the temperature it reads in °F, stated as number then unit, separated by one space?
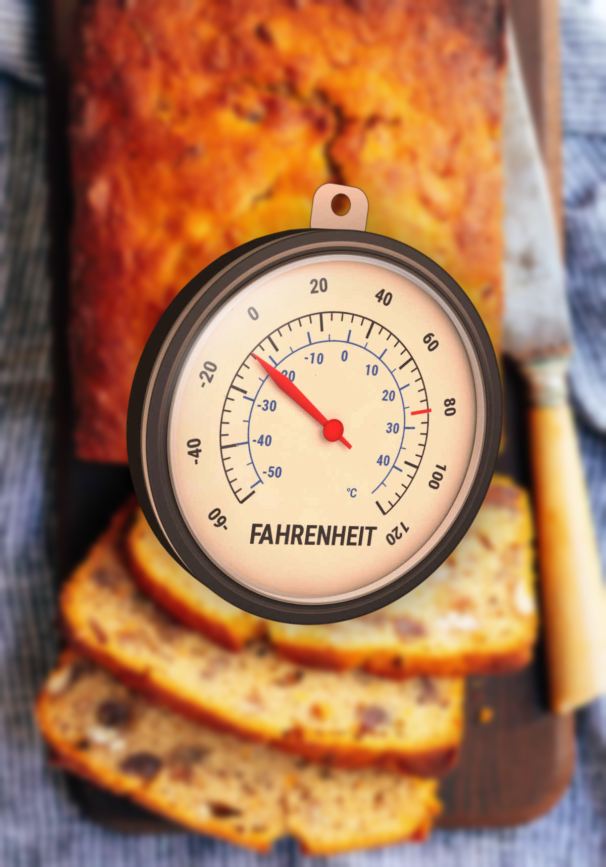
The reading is -8 °F
